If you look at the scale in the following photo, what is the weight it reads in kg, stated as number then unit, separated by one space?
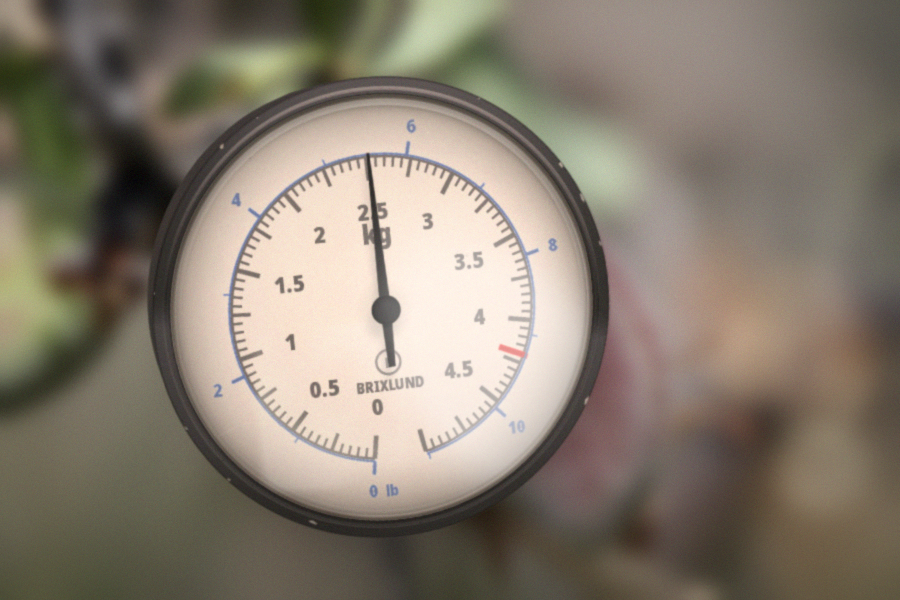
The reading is 2.5 kg
